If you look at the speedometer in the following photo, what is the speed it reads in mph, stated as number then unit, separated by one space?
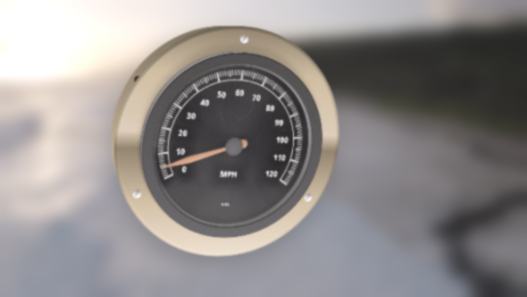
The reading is 5 mph
